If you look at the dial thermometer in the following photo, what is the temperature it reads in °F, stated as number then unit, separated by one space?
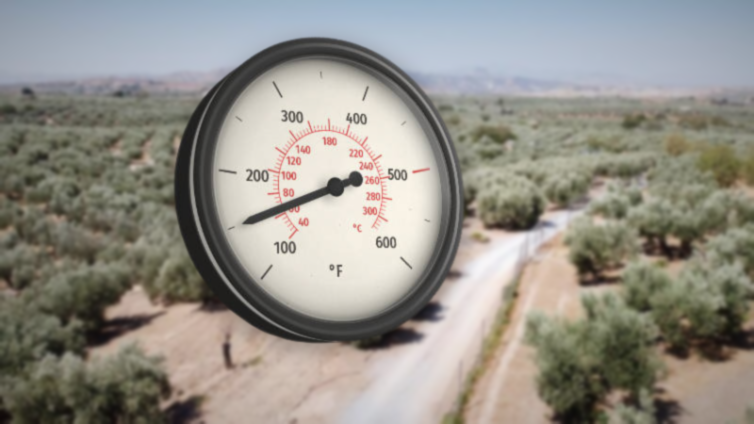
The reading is 150 °F
